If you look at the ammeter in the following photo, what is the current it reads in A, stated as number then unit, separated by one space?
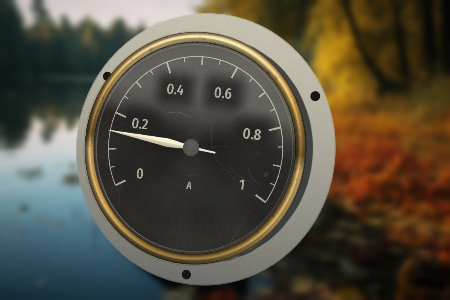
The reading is 0.15 A
